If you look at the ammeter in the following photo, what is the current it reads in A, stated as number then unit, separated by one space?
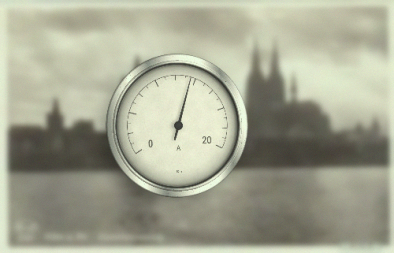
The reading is 11.5 A
